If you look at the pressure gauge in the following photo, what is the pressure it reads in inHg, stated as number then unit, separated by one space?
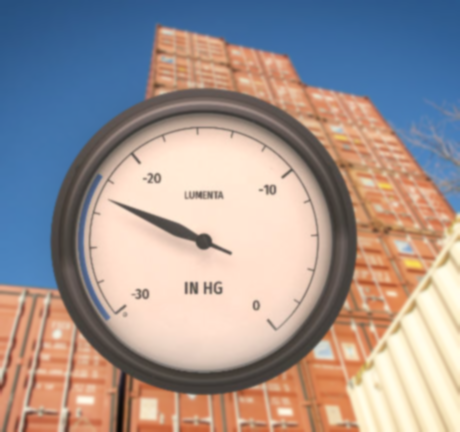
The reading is -23 inHg
